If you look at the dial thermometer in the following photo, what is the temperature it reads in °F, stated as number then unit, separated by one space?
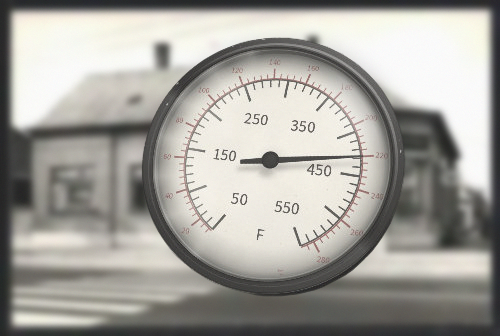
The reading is 430 °F
